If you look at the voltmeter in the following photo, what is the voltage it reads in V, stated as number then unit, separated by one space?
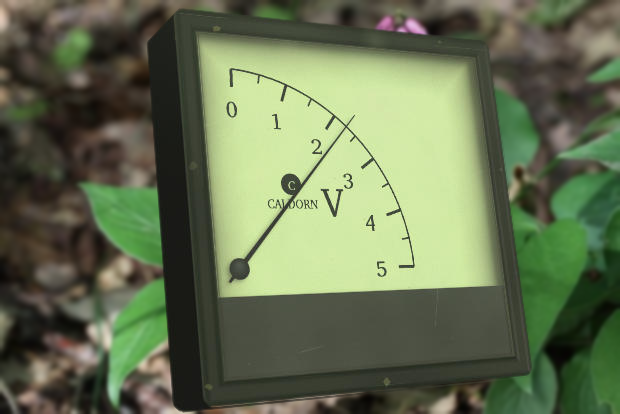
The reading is 2.25 V
